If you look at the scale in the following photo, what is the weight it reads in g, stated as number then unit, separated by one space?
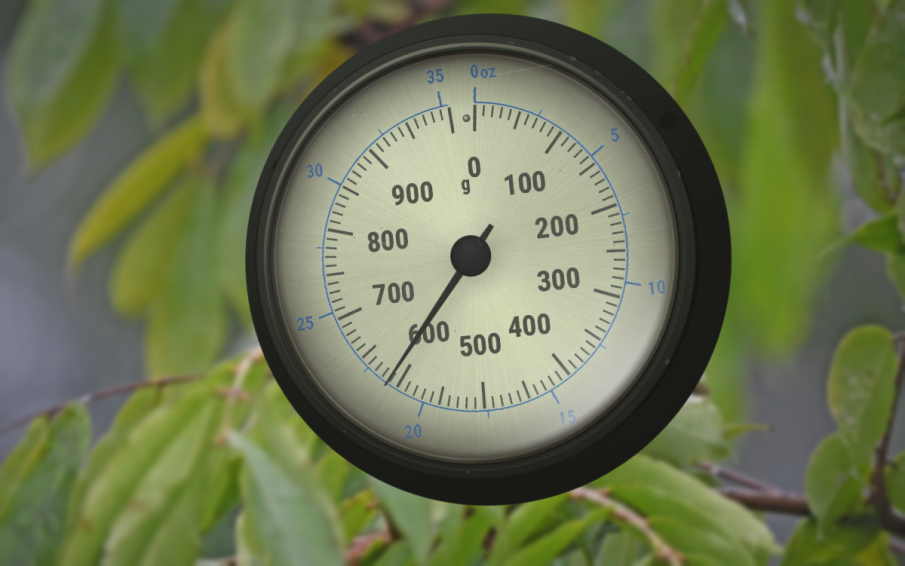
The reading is 610 g
